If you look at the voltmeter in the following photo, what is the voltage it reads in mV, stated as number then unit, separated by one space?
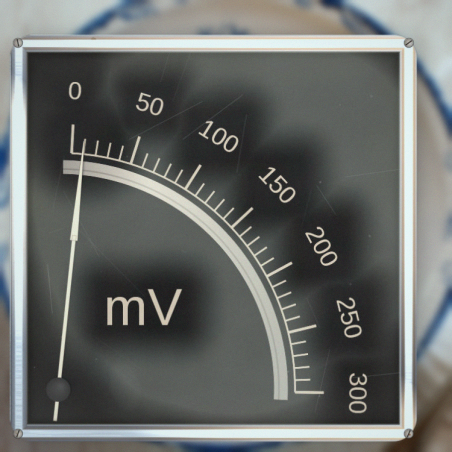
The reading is 10 mV
